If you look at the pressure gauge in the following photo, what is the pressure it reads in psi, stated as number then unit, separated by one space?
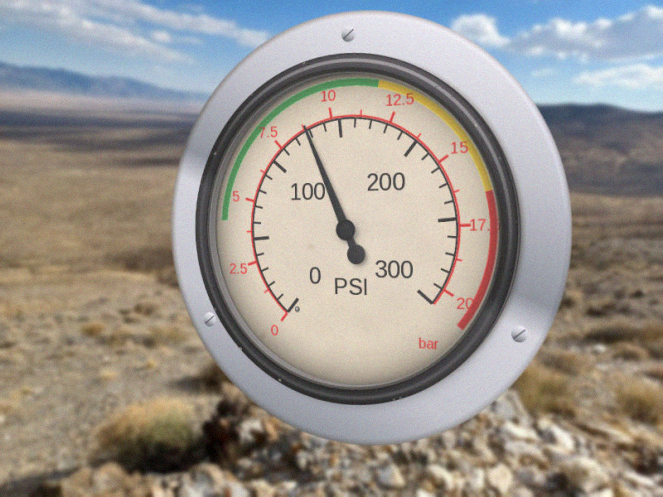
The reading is 130 psi
